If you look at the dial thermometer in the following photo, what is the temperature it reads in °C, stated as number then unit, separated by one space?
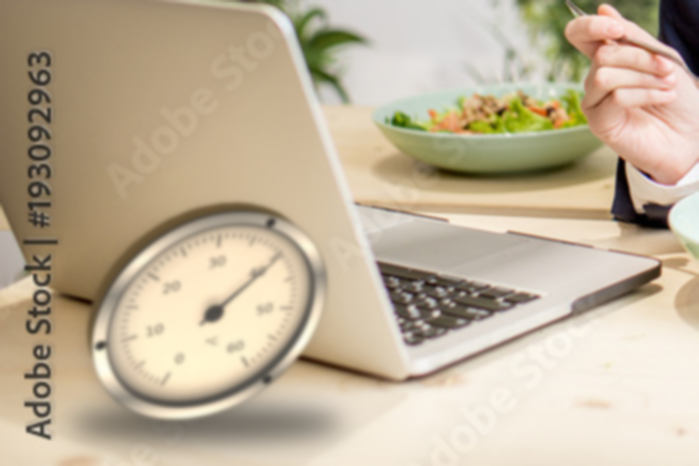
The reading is 40 °C
